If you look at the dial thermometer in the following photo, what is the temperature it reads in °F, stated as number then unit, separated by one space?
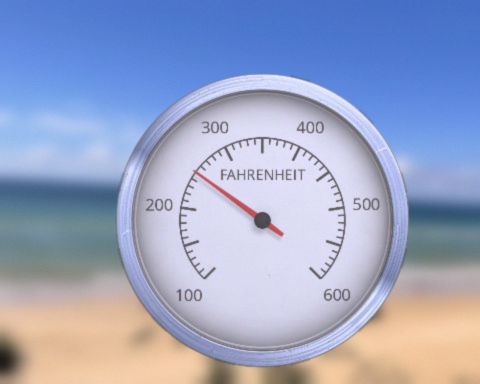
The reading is 250 °F
